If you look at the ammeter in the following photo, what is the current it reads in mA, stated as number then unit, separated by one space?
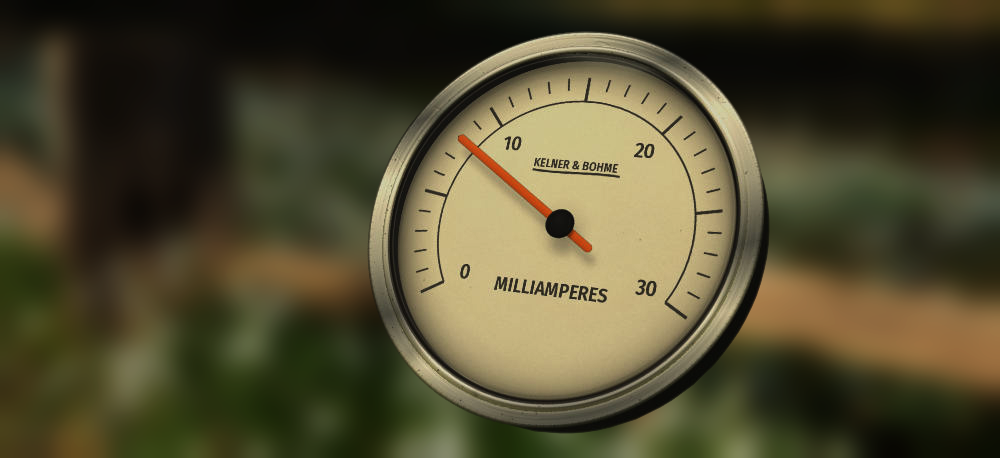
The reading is 8 mA
